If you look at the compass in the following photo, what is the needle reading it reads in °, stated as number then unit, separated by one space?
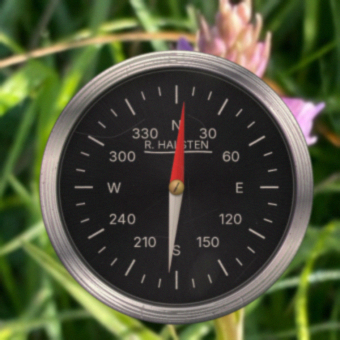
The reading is 5 °
